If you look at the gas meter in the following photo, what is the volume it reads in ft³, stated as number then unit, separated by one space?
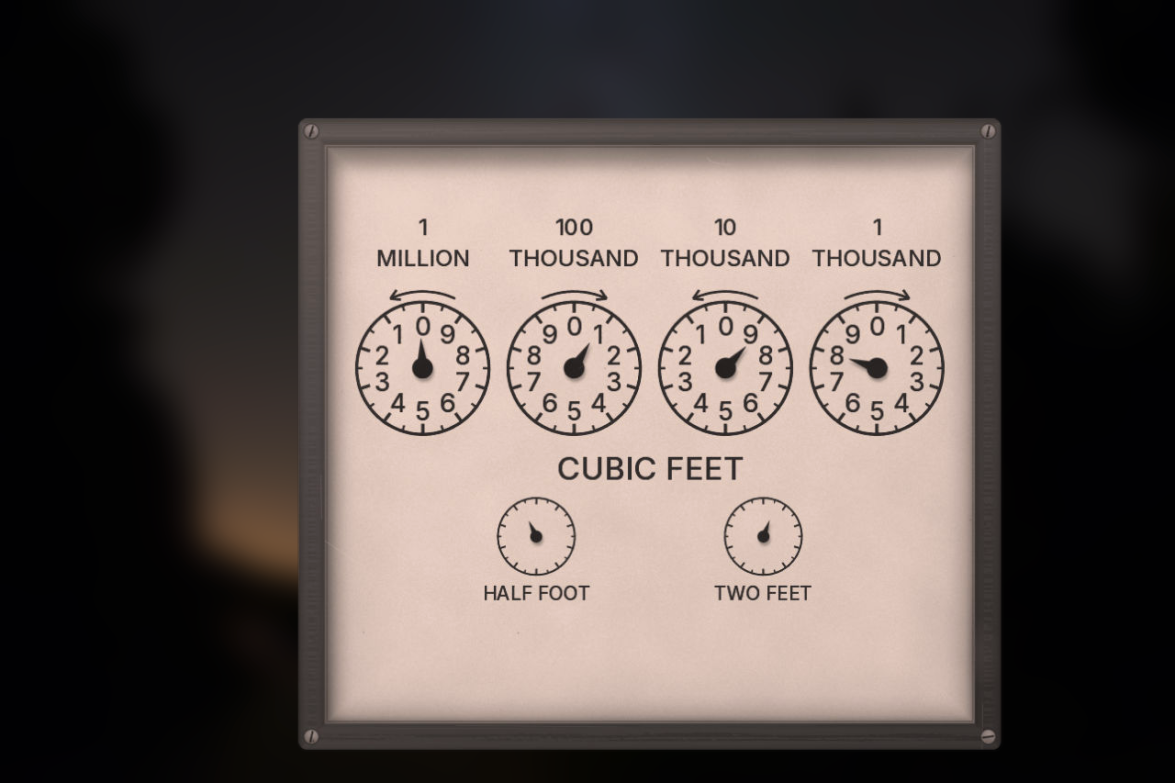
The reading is 8800 ft³
